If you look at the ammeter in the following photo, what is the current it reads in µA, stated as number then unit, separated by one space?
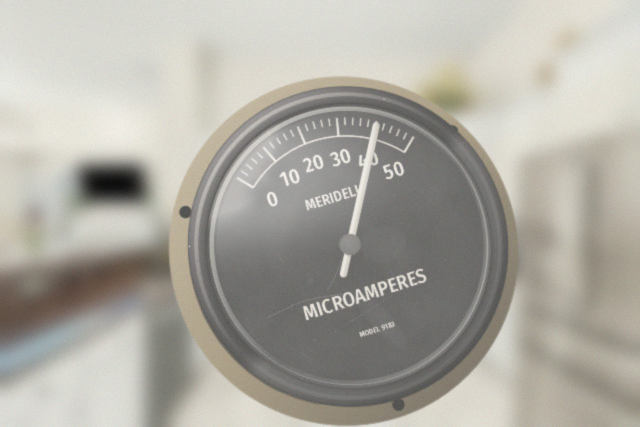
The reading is 40 µA
